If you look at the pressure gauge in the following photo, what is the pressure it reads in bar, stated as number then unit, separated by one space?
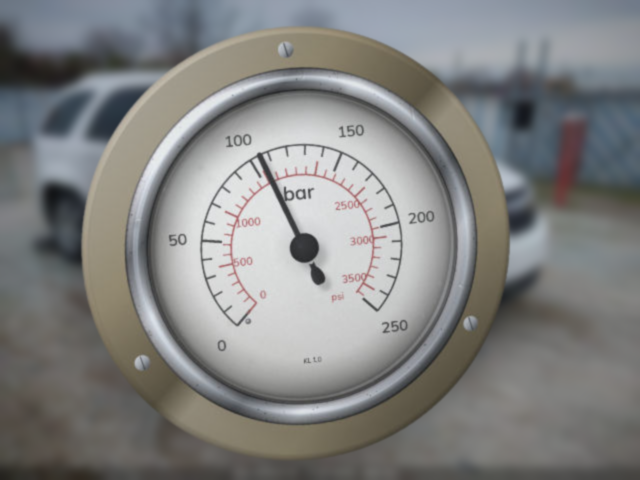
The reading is 105 bar
